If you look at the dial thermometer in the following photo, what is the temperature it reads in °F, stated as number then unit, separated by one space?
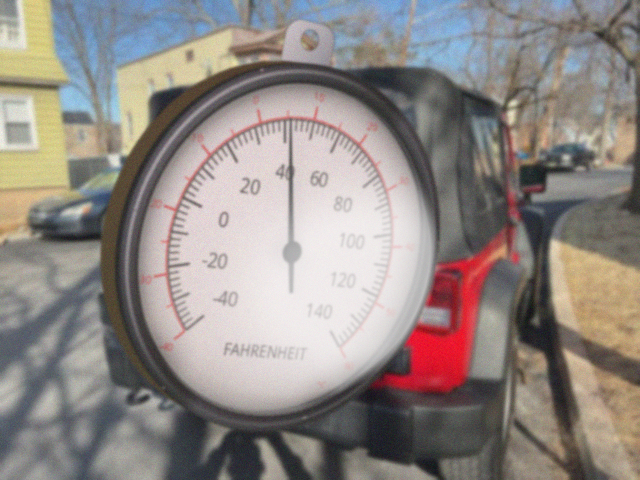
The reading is 40 °F
